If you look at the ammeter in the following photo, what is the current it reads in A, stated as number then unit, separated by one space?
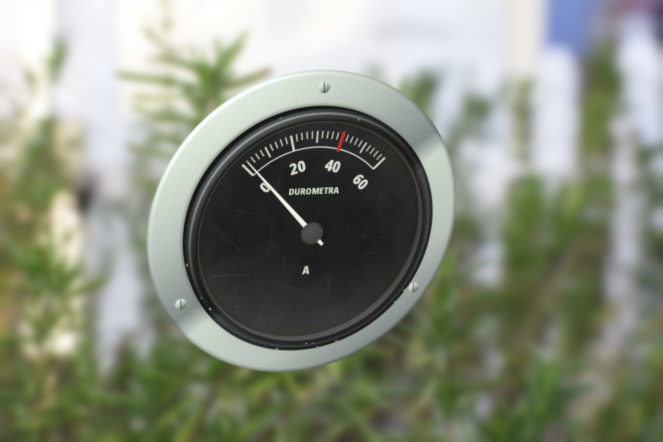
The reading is 2 A
